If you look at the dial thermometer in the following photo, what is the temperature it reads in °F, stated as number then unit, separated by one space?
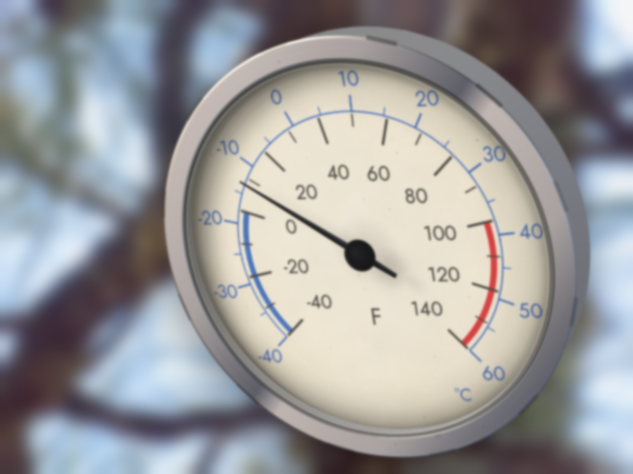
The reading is 10 °F
